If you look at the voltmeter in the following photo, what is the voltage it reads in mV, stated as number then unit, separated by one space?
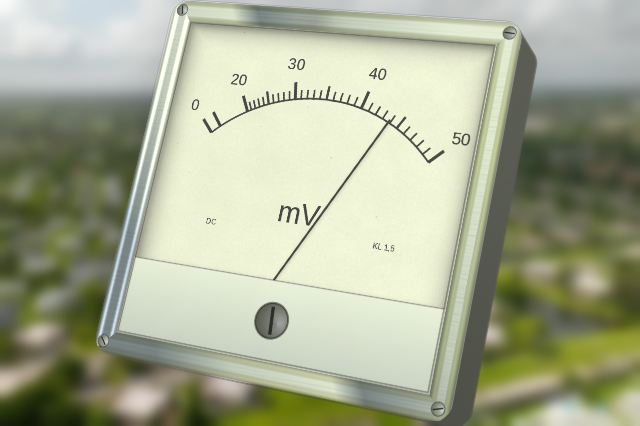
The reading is 44 mV
